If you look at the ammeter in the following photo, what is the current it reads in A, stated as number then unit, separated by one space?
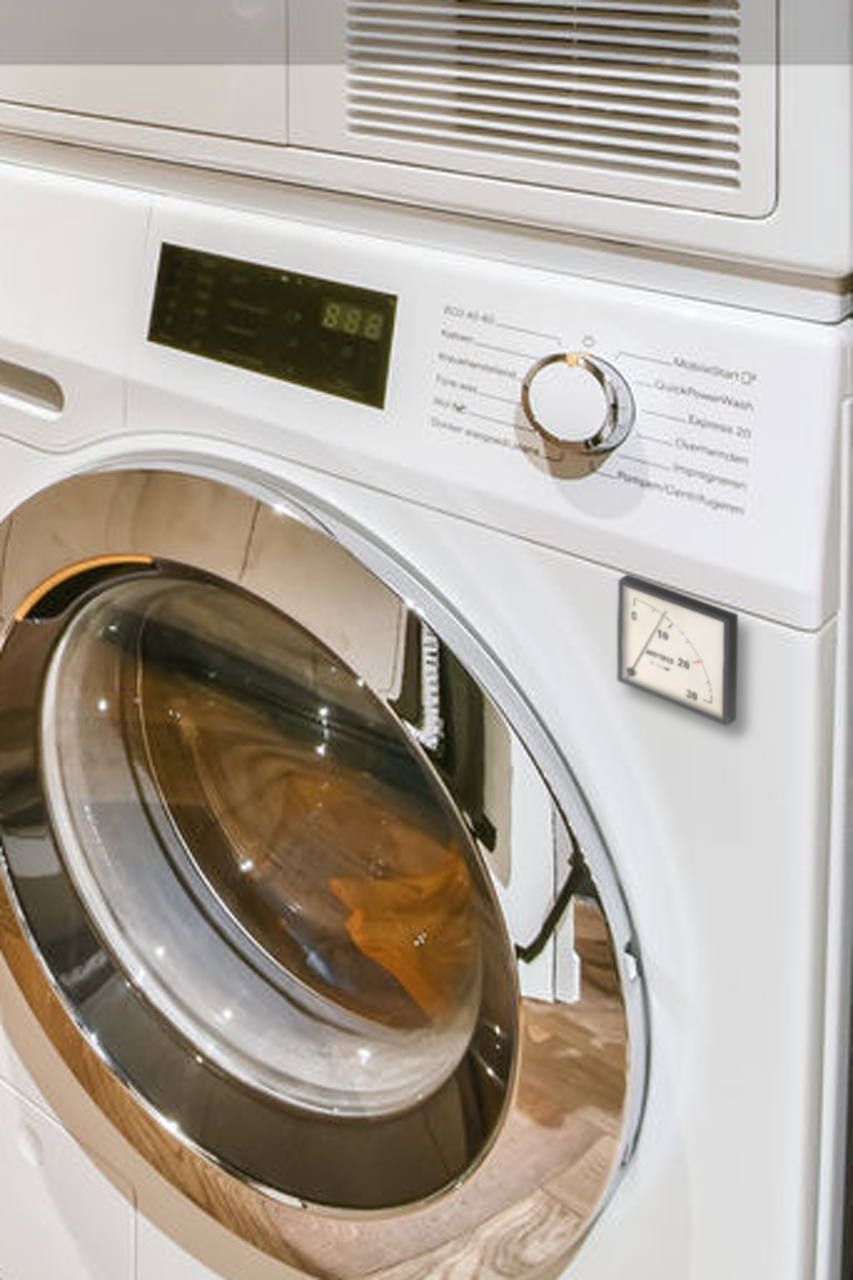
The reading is 7.5 A
